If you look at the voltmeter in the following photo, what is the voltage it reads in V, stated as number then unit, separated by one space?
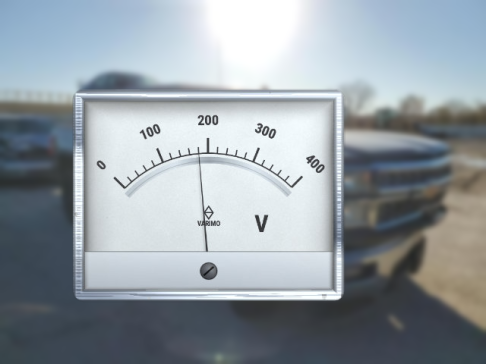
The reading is 180 V
